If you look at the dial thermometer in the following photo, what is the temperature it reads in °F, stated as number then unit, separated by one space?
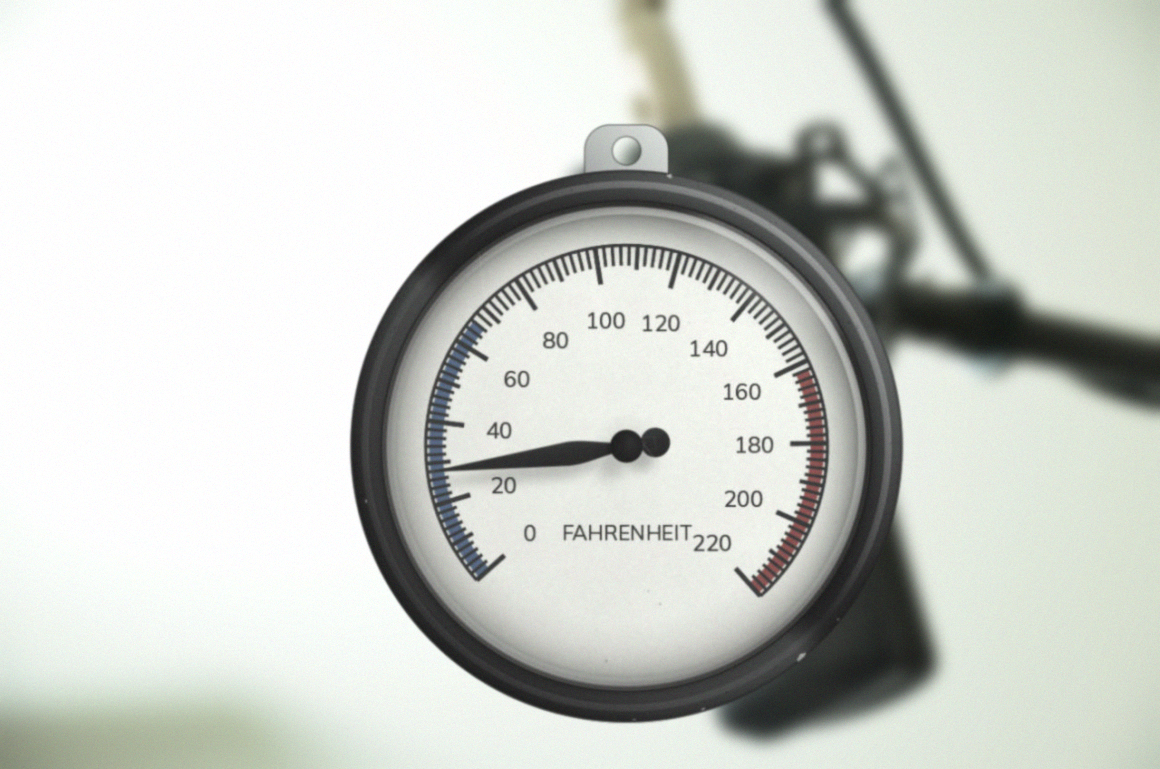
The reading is 28 °F
